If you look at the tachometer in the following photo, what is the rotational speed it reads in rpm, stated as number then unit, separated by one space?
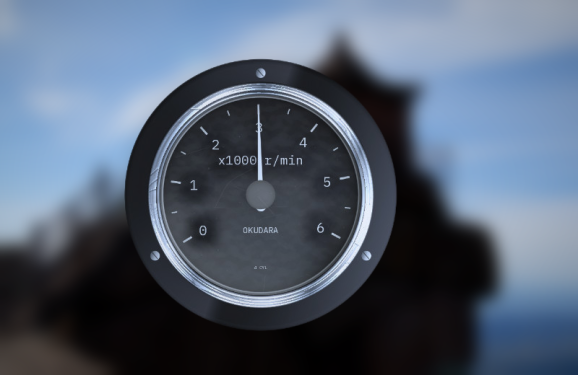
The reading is 3000 rpm
